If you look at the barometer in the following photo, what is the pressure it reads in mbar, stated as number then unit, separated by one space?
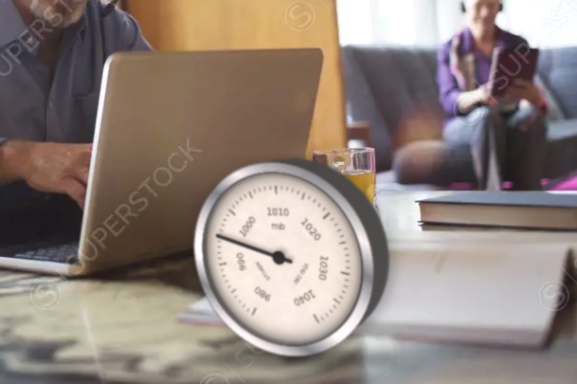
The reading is 995 mbar
